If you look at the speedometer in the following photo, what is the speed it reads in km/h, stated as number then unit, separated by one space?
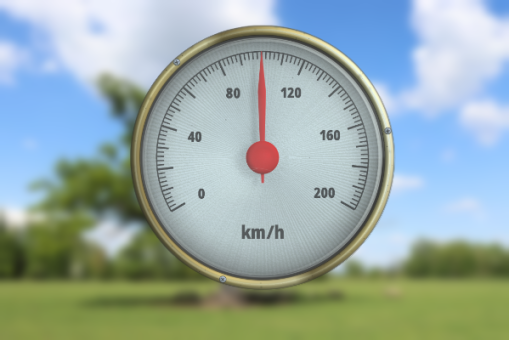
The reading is 100 km/h
